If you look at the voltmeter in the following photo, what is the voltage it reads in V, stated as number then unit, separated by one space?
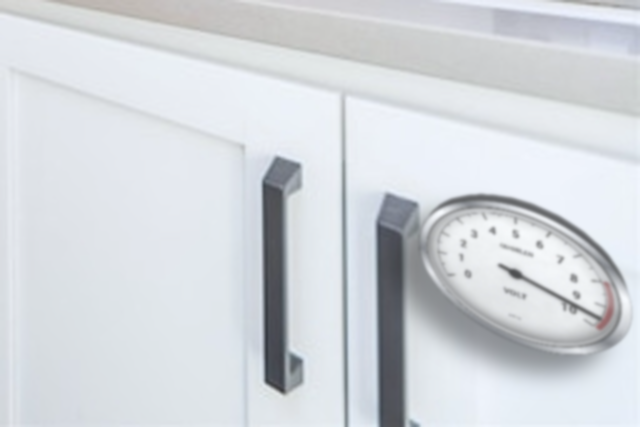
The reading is 9.5 V
